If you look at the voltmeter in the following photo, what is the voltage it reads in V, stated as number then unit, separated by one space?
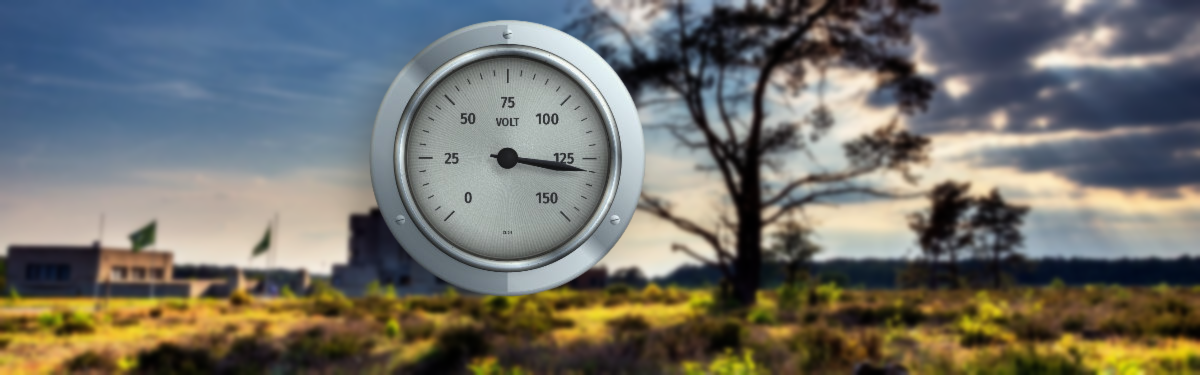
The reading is 130 V
